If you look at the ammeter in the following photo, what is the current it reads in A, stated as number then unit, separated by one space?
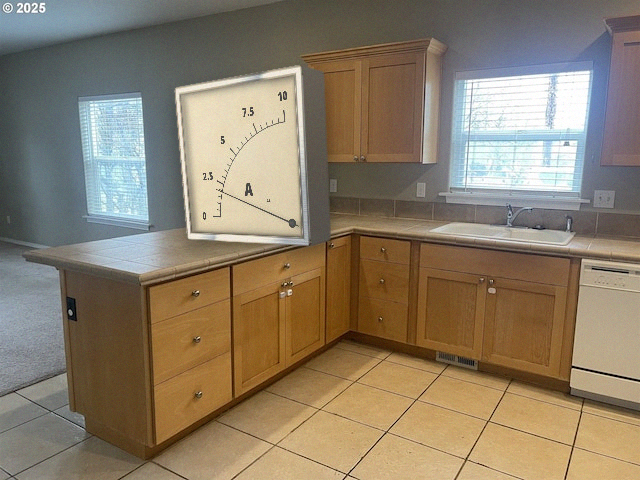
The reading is 2 A
